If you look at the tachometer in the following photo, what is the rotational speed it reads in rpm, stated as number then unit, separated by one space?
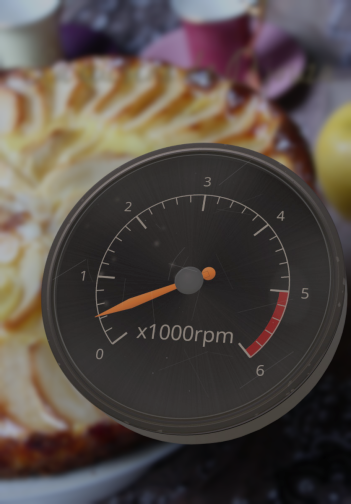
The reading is 400 rpm
